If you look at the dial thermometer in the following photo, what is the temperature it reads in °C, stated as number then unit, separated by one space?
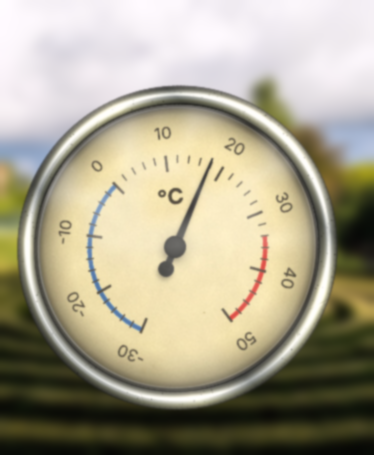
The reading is 18 °C
